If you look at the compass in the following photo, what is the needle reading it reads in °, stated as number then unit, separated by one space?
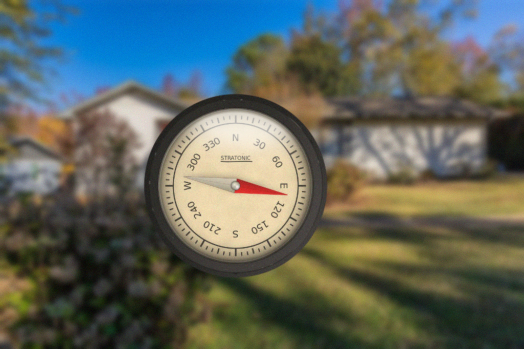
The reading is 100 °
